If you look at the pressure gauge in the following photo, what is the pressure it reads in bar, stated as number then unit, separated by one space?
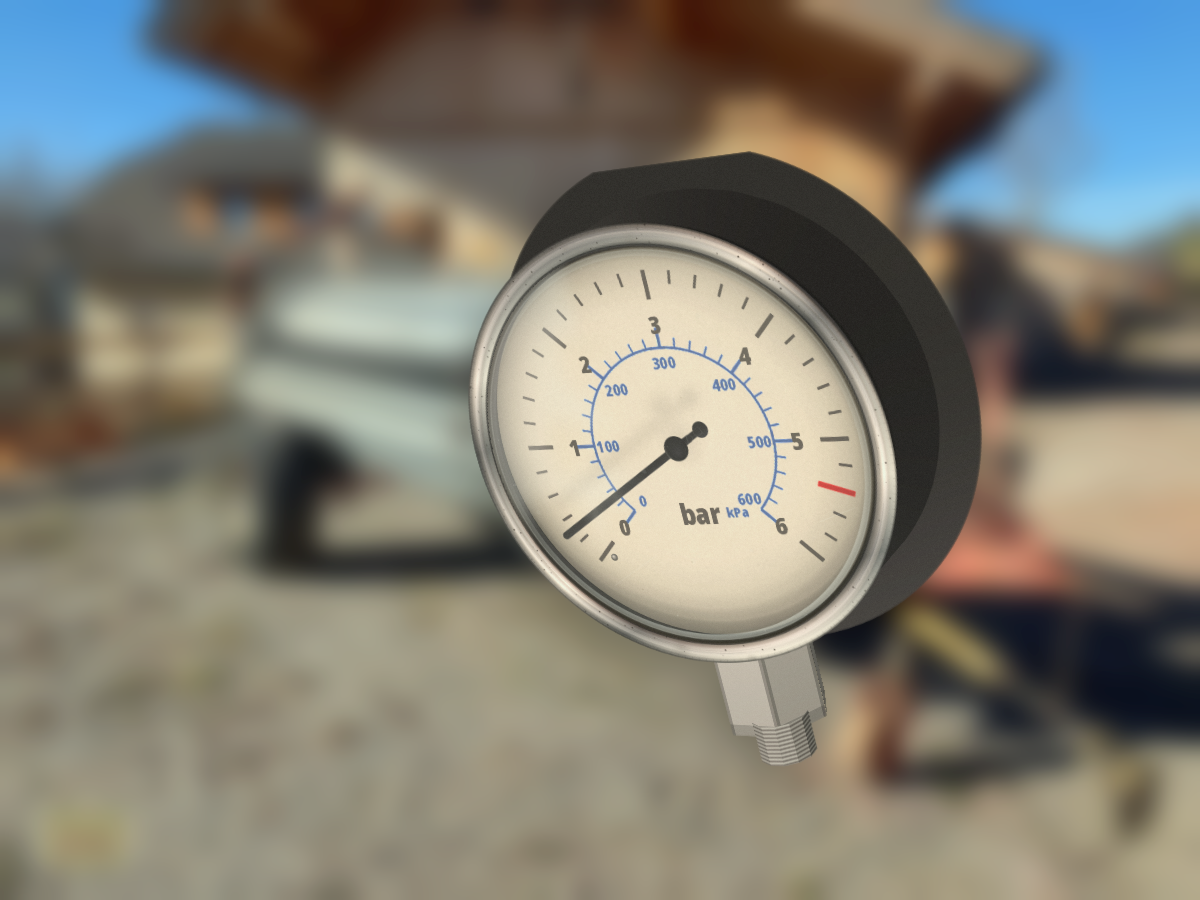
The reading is 0.3 bar
